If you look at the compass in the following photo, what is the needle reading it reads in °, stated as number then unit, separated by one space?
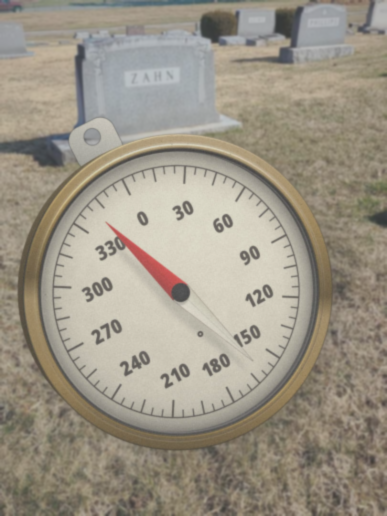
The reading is 340 °
